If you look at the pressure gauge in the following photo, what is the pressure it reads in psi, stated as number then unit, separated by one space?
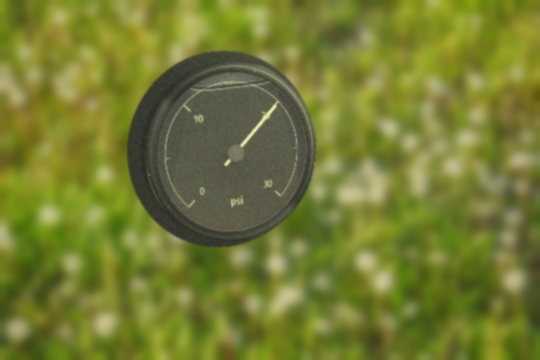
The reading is 20 psi
